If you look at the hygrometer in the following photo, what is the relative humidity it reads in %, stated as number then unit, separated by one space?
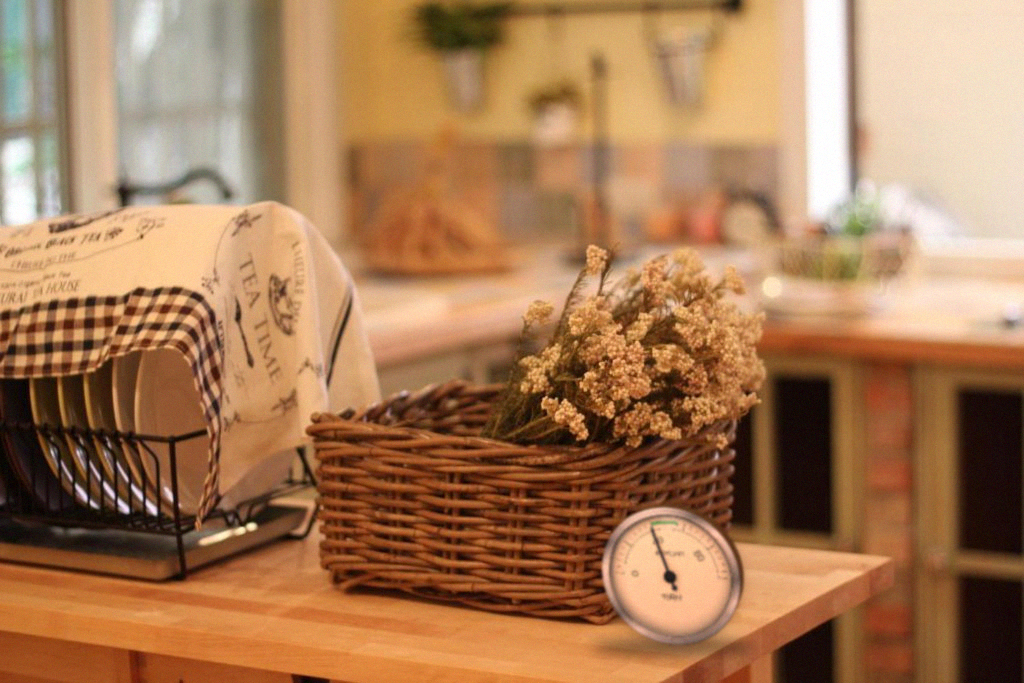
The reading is 40 %
